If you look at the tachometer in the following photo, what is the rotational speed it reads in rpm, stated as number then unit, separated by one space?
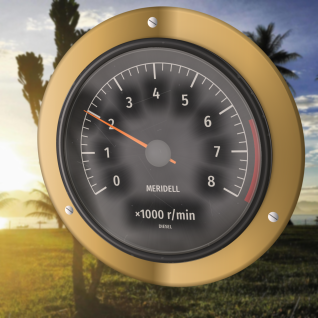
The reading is 2000 rpm
